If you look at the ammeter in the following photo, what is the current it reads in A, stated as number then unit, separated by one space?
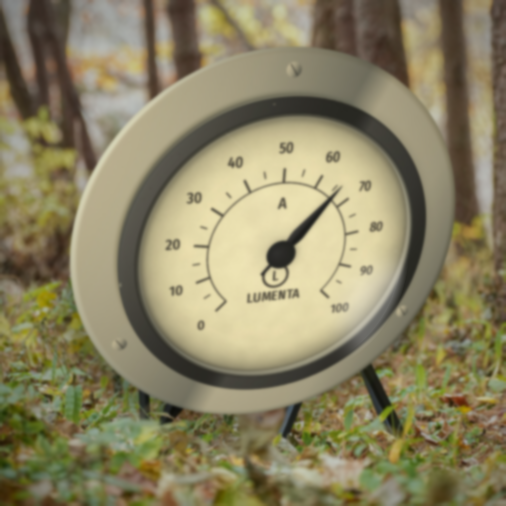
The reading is 65 A
